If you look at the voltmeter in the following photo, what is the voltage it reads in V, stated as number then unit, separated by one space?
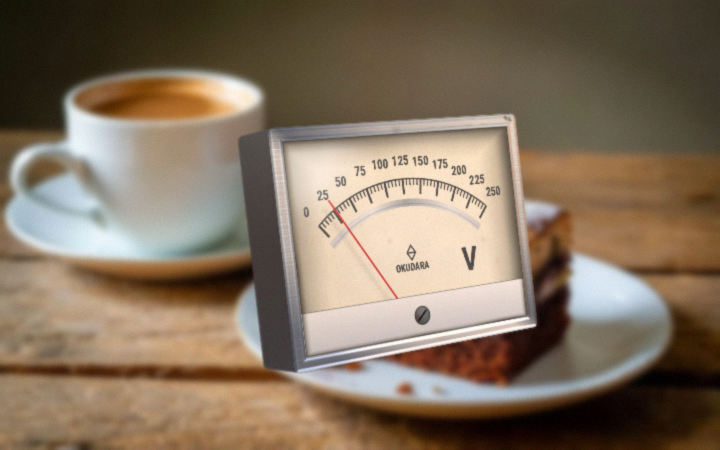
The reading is 25 V
